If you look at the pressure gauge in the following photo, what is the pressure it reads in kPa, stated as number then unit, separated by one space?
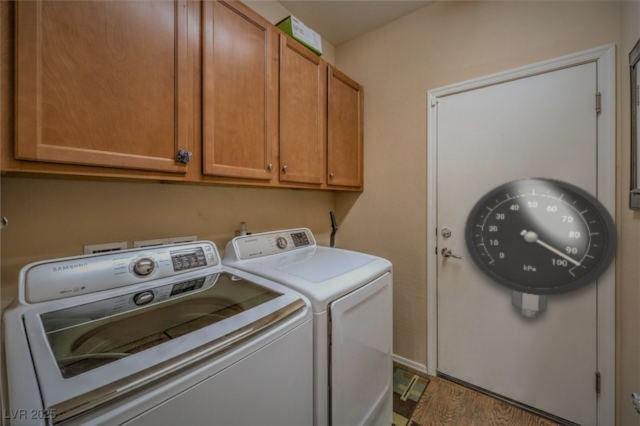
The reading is 95 kPa
